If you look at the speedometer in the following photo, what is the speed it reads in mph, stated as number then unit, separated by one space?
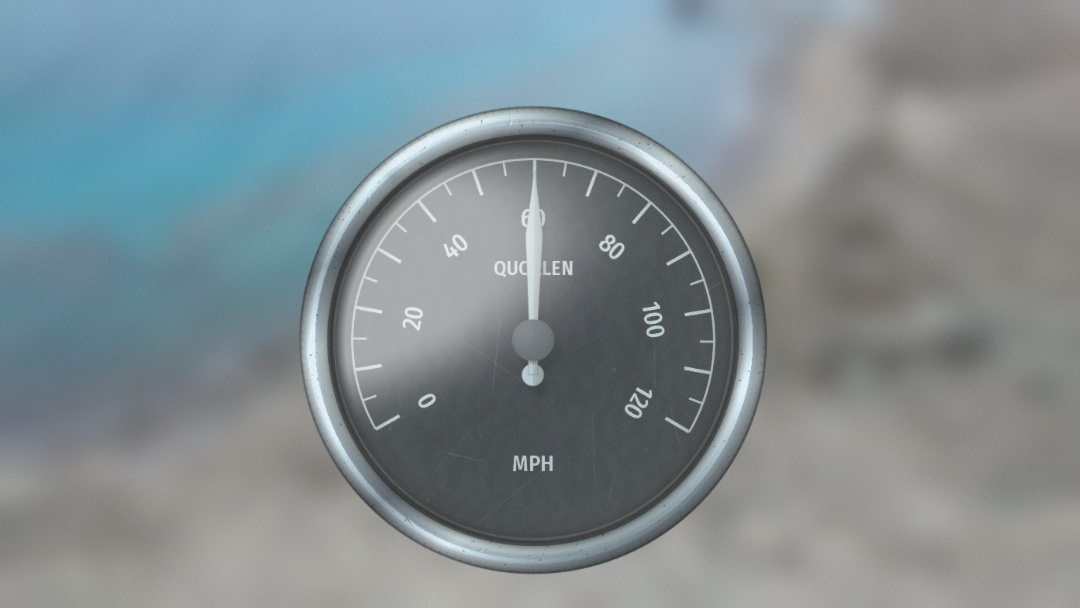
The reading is 60 mph
